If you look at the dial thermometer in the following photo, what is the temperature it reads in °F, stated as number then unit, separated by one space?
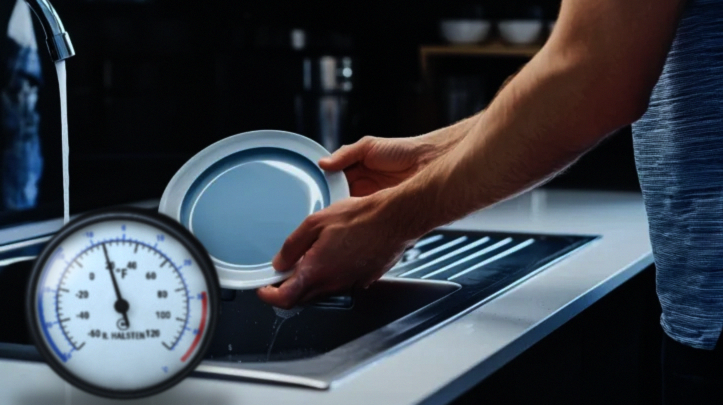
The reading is 20 °F
